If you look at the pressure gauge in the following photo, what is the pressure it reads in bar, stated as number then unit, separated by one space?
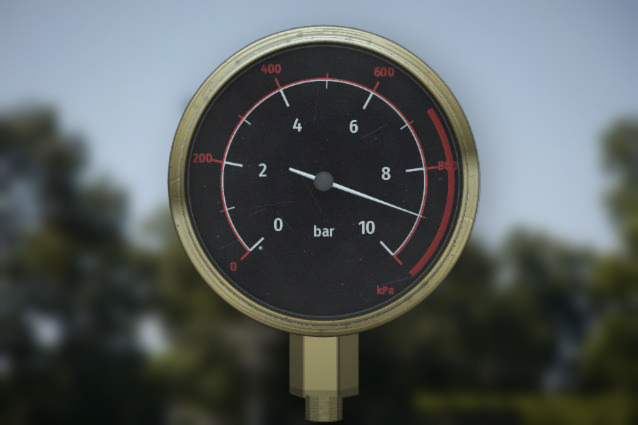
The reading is 9 bar
